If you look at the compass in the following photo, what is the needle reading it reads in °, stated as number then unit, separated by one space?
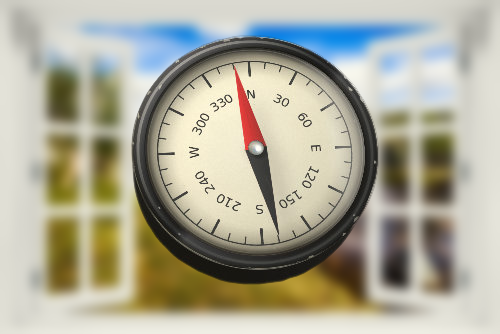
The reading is 350 °
